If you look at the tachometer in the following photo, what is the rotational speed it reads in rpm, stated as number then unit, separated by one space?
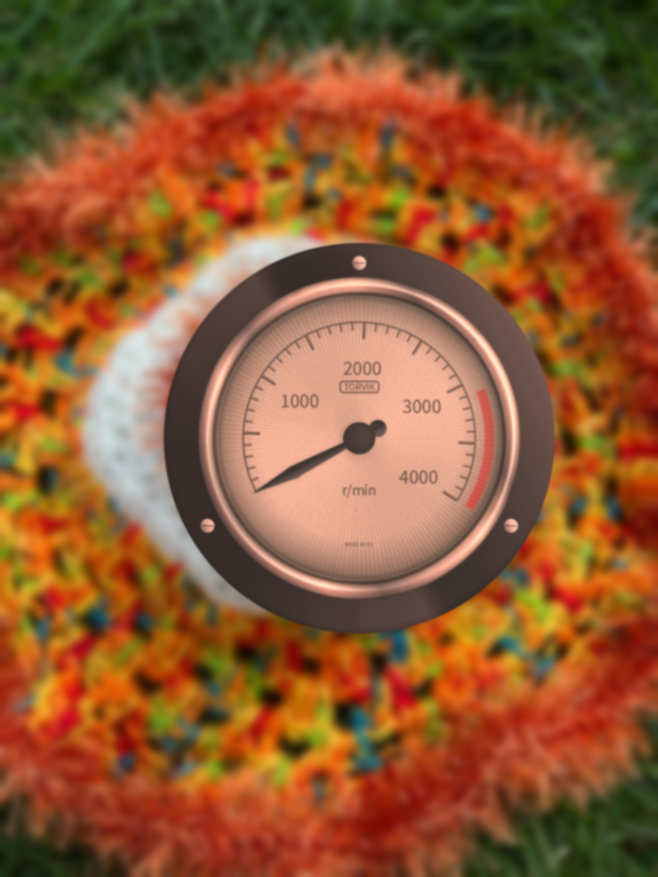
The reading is 0 rpm
